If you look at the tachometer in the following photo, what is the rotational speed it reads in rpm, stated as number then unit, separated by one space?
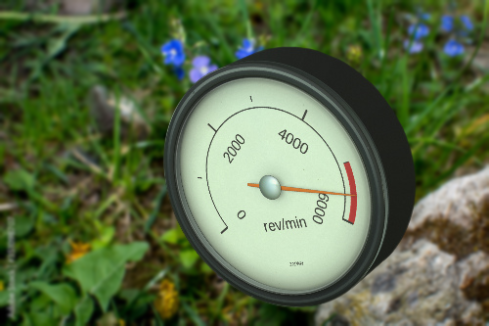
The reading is 5500 rpm
